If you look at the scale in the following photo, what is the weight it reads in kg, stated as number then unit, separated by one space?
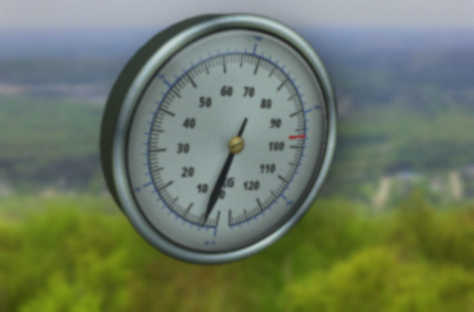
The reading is 5 kg
